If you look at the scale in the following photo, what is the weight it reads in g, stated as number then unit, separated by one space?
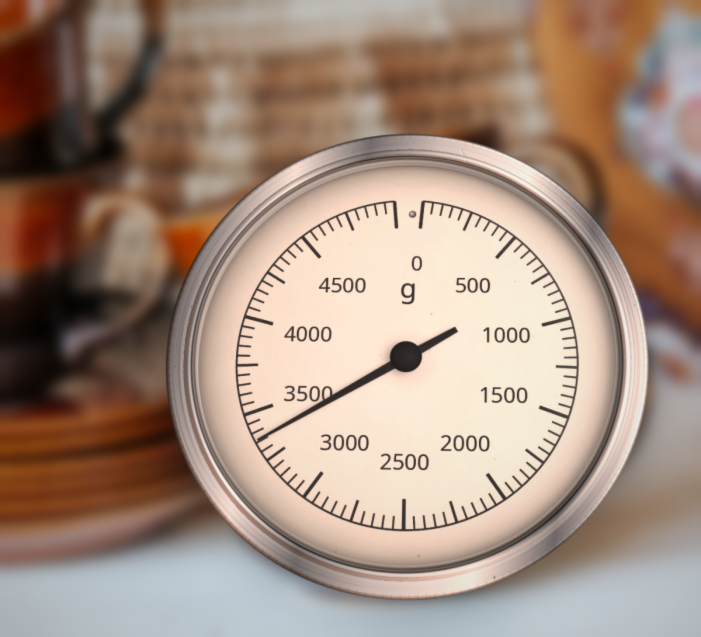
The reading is 3350 g
